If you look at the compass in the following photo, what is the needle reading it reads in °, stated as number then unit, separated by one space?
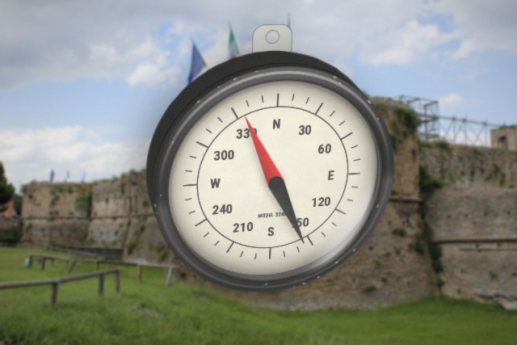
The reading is 335 °
